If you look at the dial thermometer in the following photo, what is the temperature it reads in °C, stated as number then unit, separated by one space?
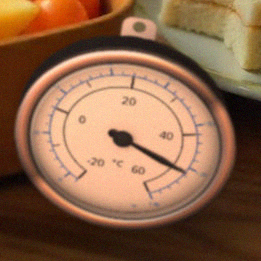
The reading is 50 °C
